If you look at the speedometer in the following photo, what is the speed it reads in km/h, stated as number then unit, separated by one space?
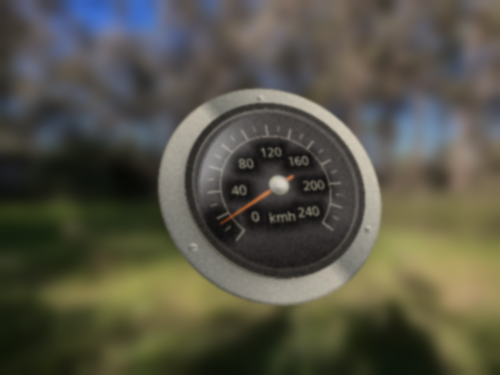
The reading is 15 km/h
